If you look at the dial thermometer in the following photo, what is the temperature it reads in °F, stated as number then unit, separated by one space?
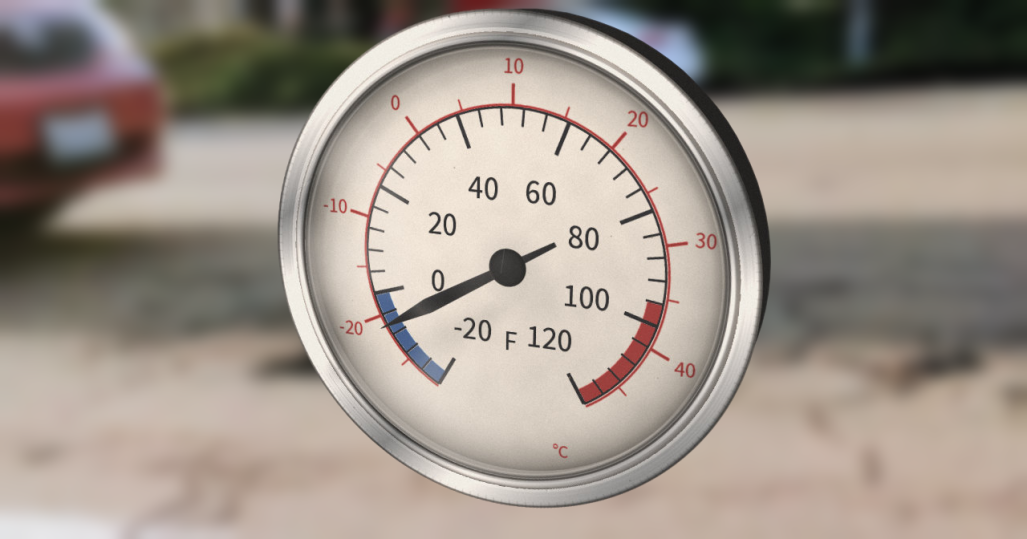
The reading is -6 °F
